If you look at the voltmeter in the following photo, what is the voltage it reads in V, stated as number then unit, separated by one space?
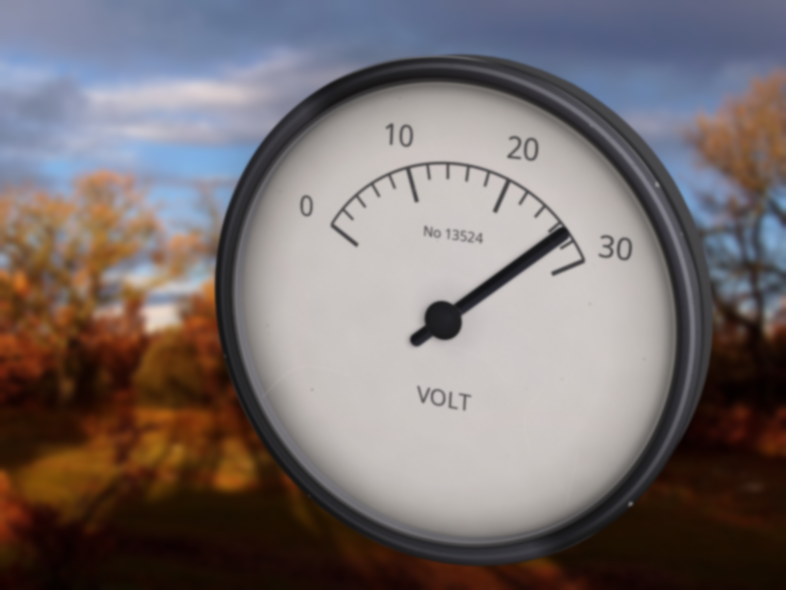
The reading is 27 V
